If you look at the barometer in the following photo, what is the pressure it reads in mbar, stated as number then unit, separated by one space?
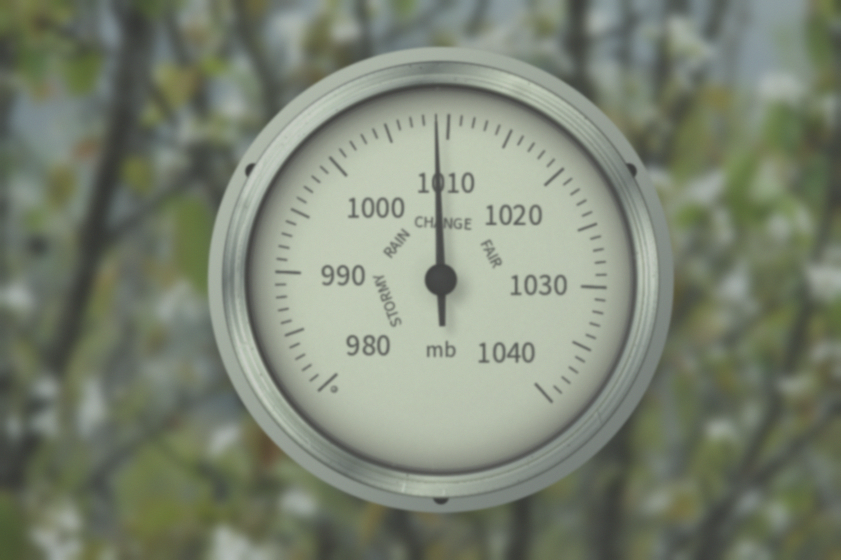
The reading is 1009 mbar
